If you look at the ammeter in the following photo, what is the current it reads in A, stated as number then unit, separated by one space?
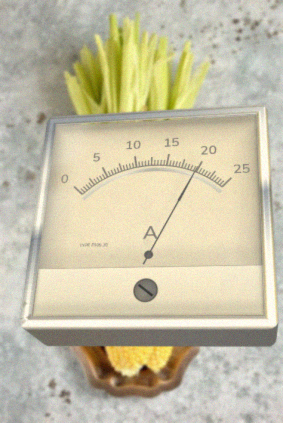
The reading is 20 A
